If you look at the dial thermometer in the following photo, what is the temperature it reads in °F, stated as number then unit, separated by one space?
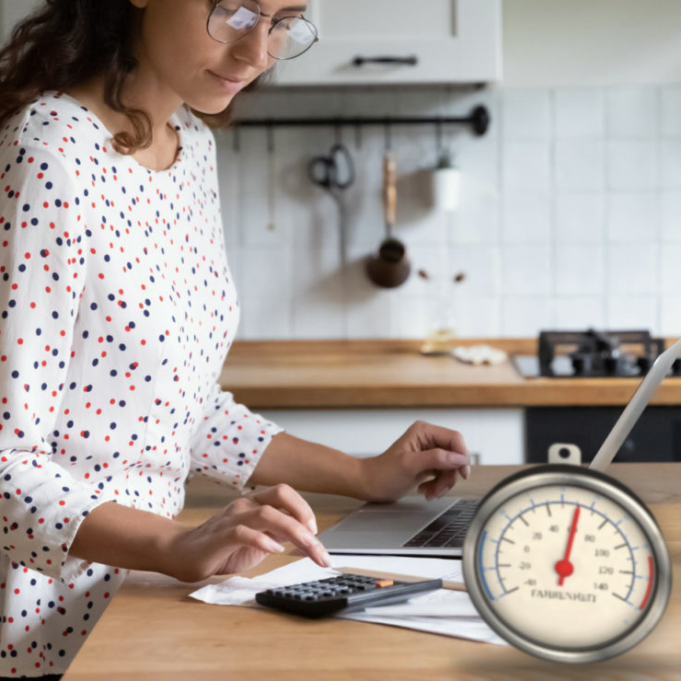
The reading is 60 °F
